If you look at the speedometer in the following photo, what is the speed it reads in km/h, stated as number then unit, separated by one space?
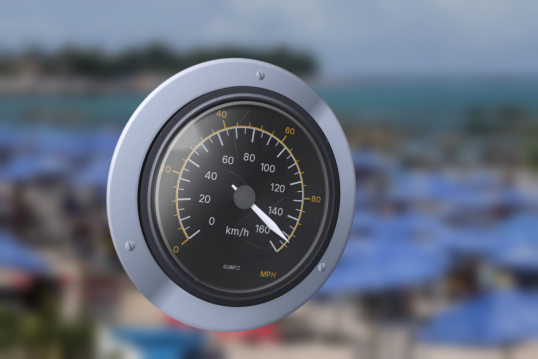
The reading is 152.5 km/h
